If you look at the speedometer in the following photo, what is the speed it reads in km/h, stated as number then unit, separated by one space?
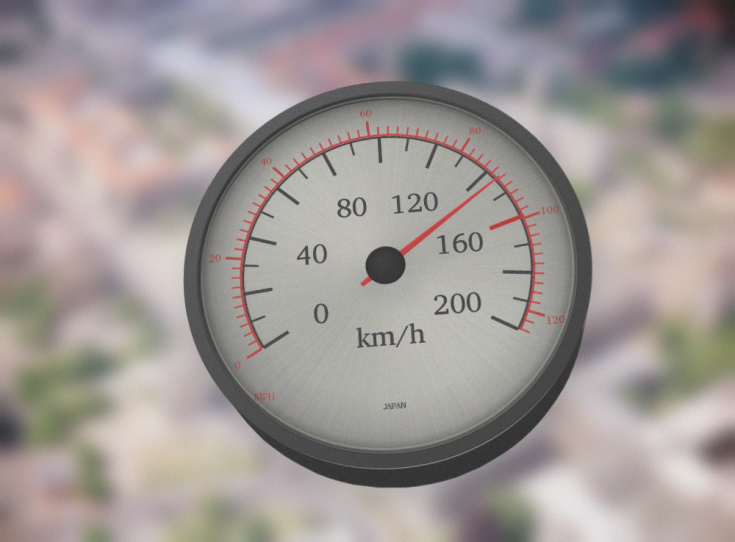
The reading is 145 km/h
